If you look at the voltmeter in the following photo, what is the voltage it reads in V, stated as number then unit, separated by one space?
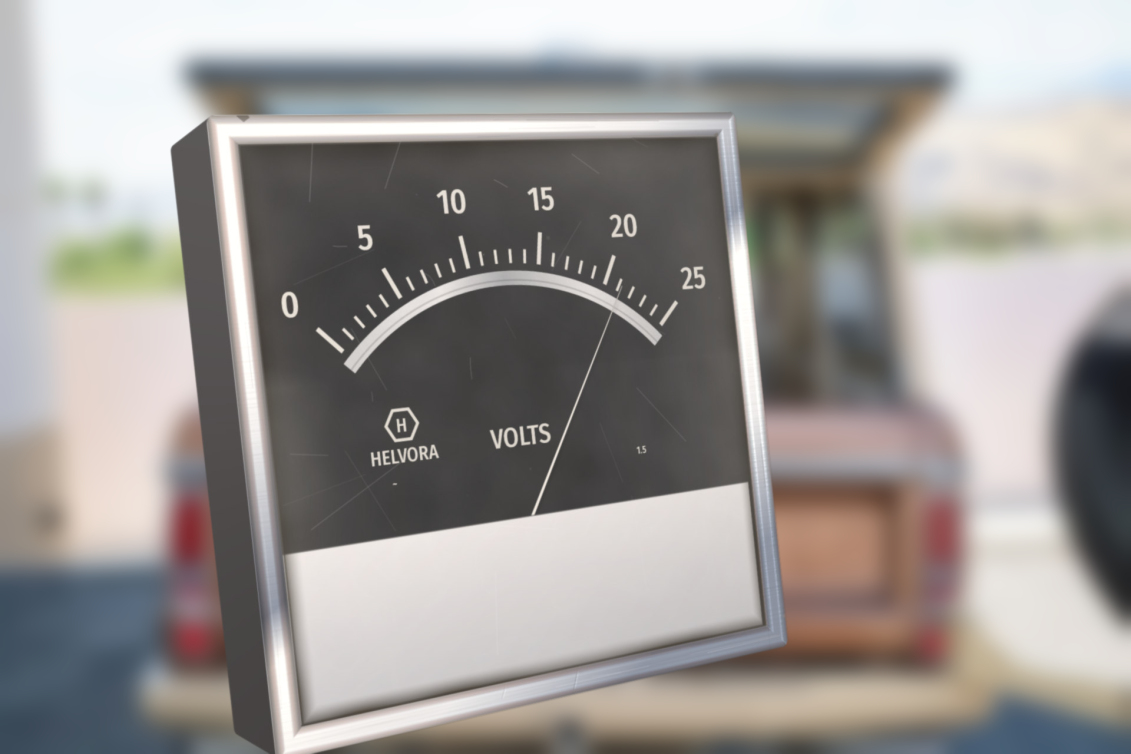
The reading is 21 V
